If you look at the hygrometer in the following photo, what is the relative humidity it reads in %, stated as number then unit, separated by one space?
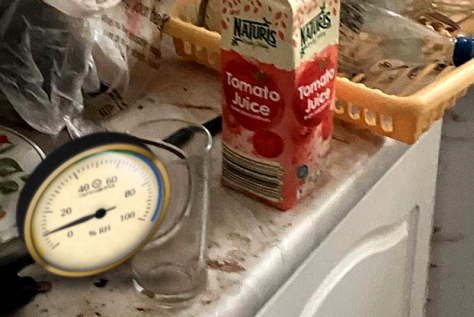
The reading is 10 %
